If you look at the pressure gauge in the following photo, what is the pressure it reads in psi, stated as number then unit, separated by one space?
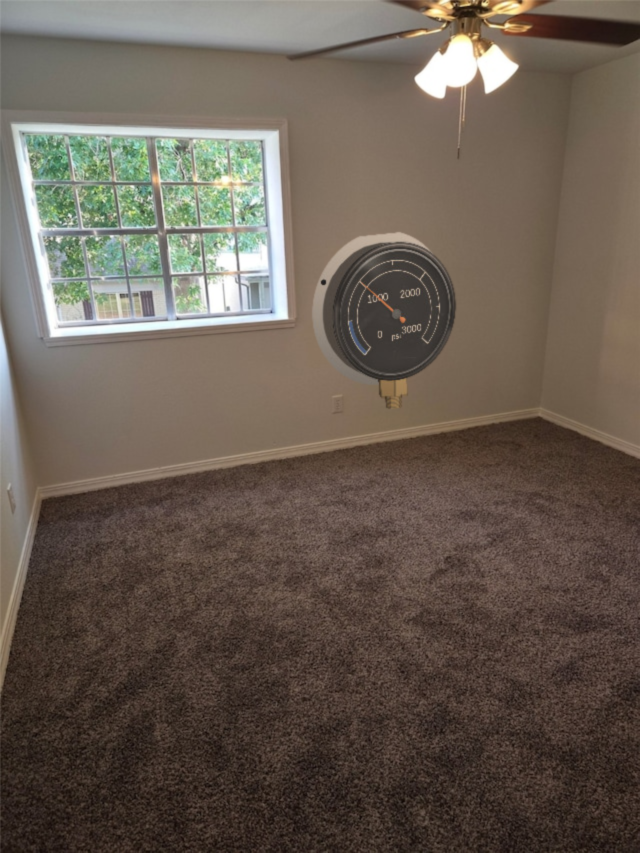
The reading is 1000 psi
